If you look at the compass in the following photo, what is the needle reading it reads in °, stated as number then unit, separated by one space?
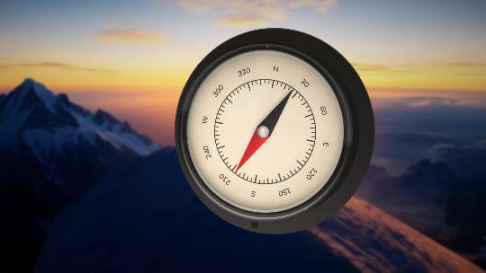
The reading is 205 °
